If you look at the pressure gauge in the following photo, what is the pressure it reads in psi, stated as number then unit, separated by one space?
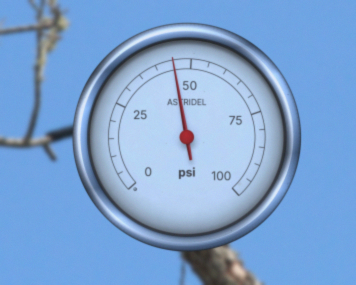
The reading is 45 psi
